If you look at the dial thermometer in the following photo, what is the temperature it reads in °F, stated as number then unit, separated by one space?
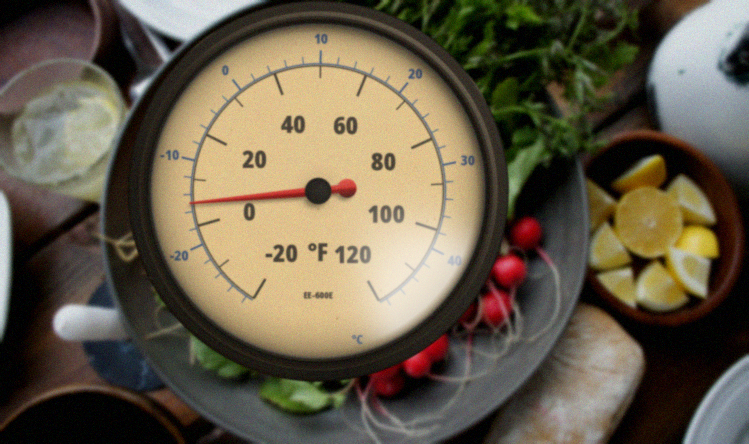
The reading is 5 °F
